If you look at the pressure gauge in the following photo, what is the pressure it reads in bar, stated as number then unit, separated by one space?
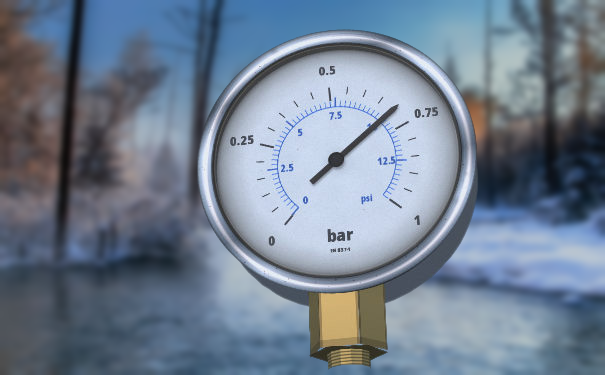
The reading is 0.7 bar
